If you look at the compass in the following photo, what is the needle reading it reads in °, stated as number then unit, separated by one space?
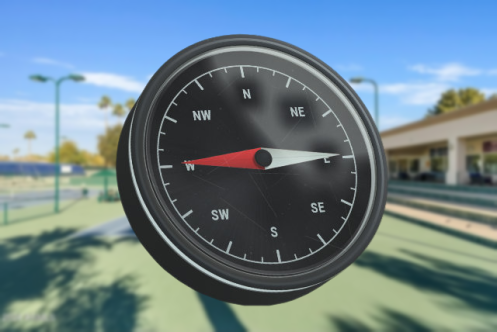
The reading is 270 °
